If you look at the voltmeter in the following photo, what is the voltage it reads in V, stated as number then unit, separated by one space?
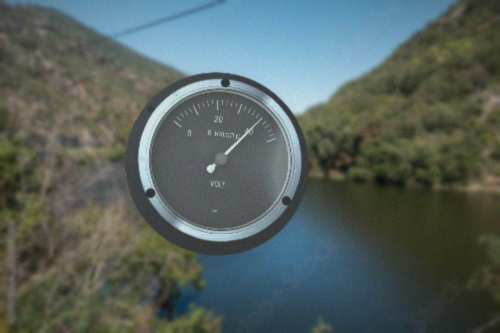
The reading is 40 V
